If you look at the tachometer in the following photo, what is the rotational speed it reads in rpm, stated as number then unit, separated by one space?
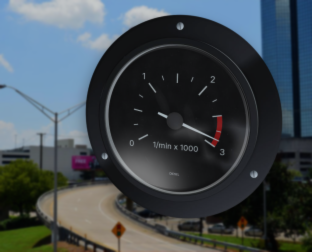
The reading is 2875 rpm
